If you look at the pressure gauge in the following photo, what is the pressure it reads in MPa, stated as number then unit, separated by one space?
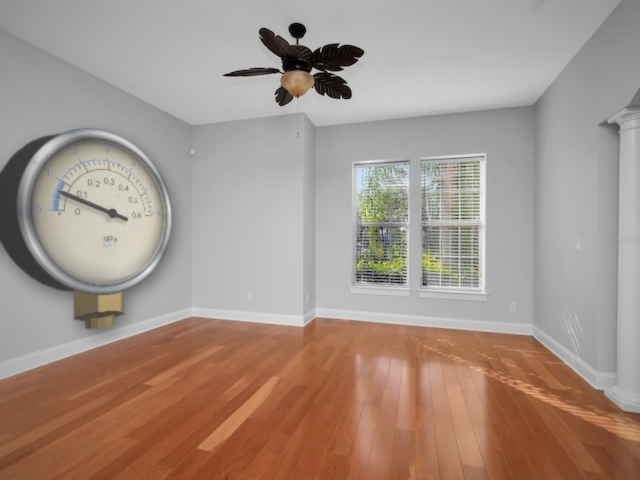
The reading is 0.06 MPa
